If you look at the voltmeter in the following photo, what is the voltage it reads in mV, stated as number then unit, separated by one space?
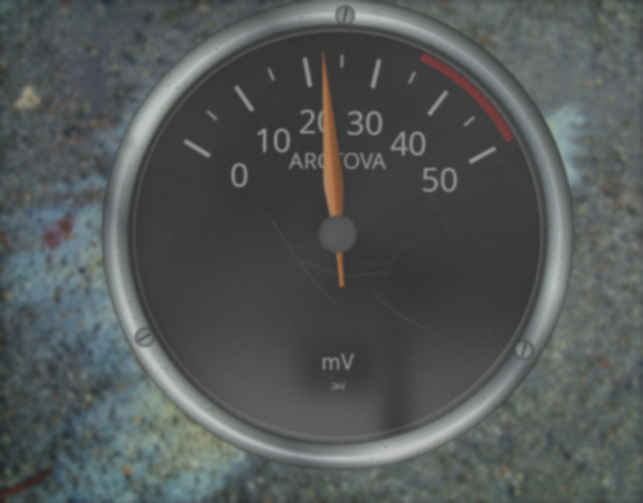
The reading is 22.5 mV
